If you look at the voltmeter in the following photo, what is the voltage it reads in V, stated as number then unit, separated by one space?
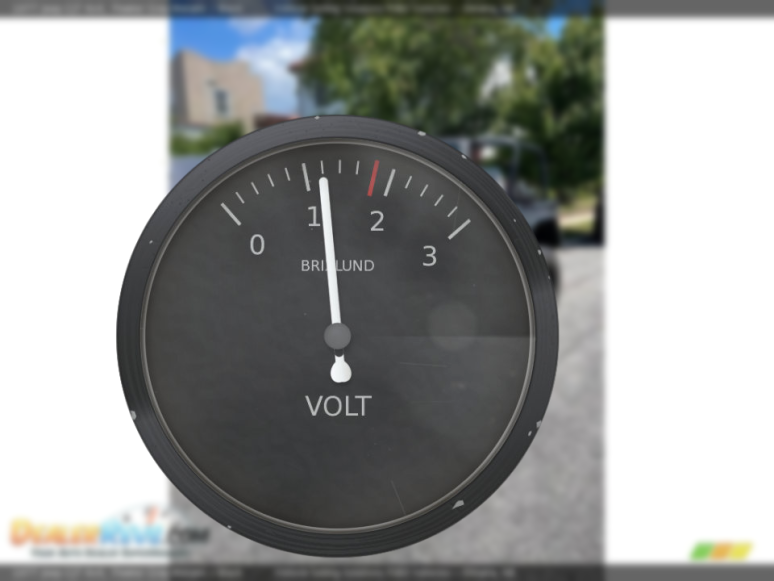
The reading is 1.2 V
